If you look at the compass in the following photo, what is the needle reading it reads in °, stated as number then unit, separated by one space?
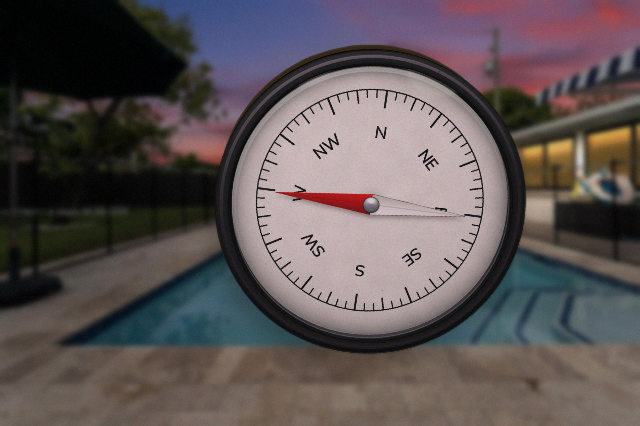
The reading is 270 °
